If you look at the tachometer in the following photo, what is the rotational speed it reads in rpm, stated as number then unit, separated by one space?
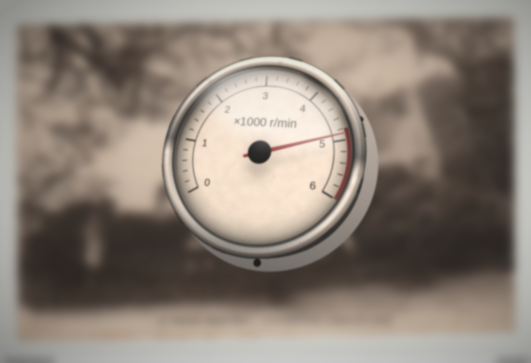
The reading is 4900 rpm
